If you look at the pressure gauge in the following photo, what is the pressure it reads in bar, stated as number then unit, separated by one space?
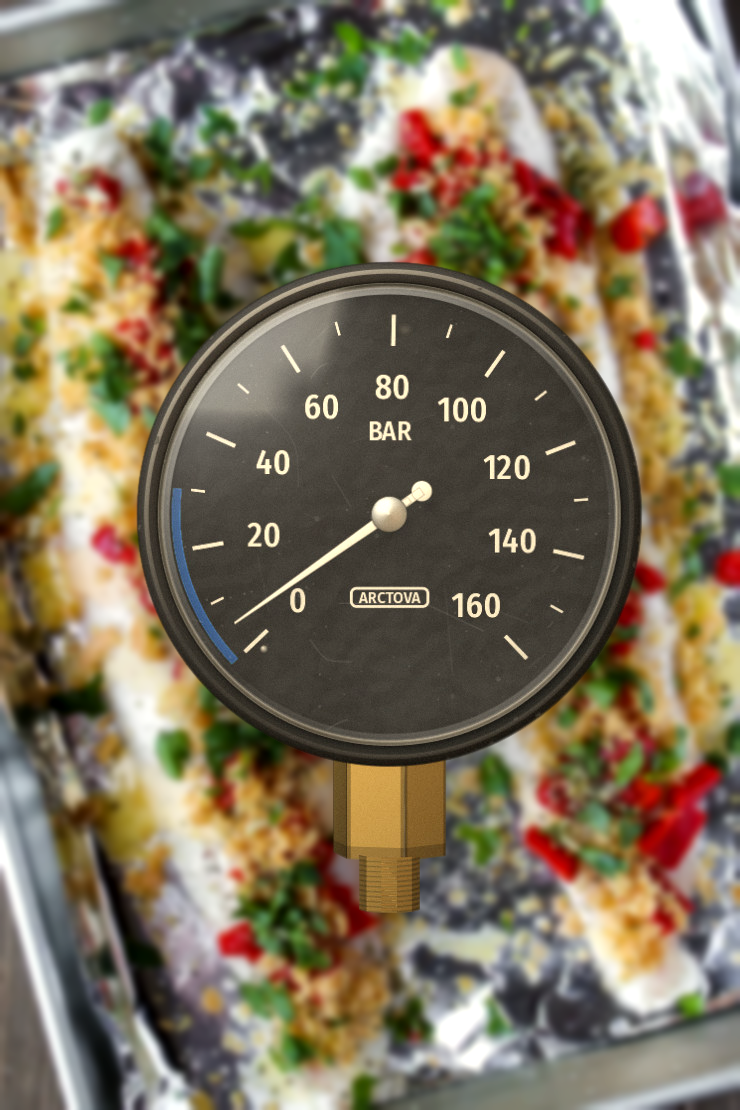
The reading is 5 bar
